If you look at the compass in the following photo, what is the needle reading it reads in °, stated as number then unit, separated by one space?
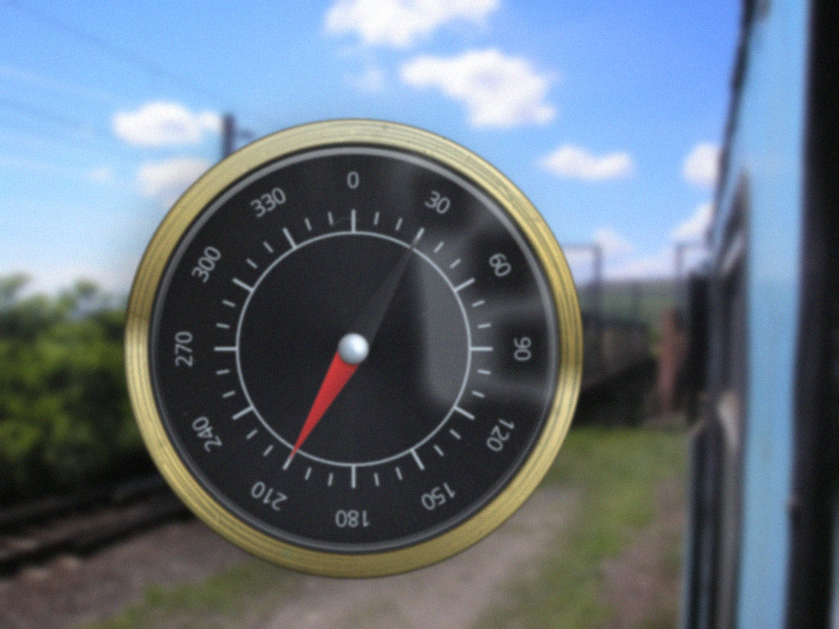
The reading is 210 °
